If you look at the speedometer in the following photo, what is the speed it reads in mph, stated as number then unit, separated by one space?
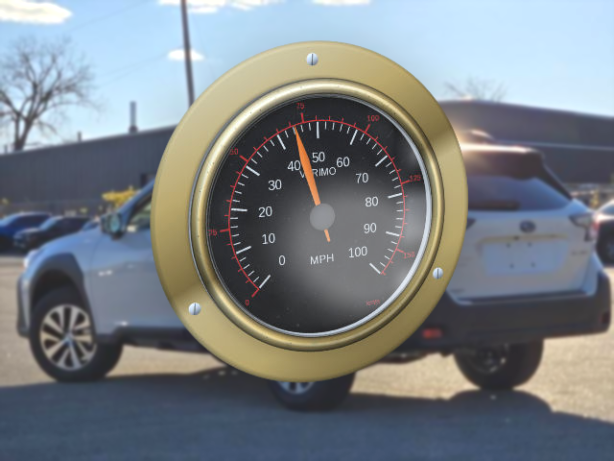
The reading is 44 mph
